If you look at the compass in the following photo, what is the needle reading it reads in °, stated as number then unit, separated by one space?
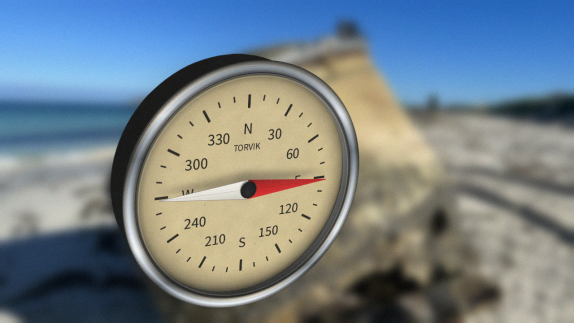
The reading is 90 °
